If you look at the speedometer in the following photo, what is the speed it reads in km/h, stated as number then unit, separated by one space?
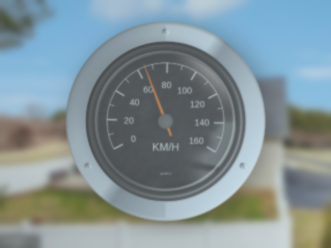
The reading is 65 km/h
